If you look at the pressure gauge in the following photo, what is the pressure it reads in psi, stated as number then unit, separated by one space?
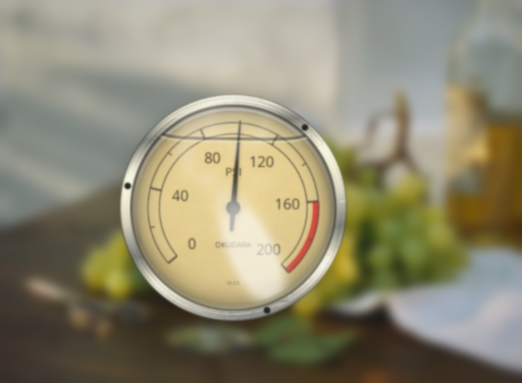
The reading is 100 psi
